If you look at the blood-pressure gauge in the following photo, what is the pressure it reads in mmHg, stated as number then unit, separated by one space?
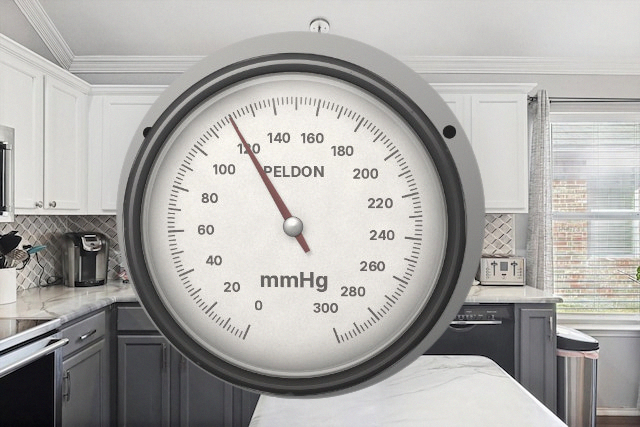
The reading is 120 mmHg
